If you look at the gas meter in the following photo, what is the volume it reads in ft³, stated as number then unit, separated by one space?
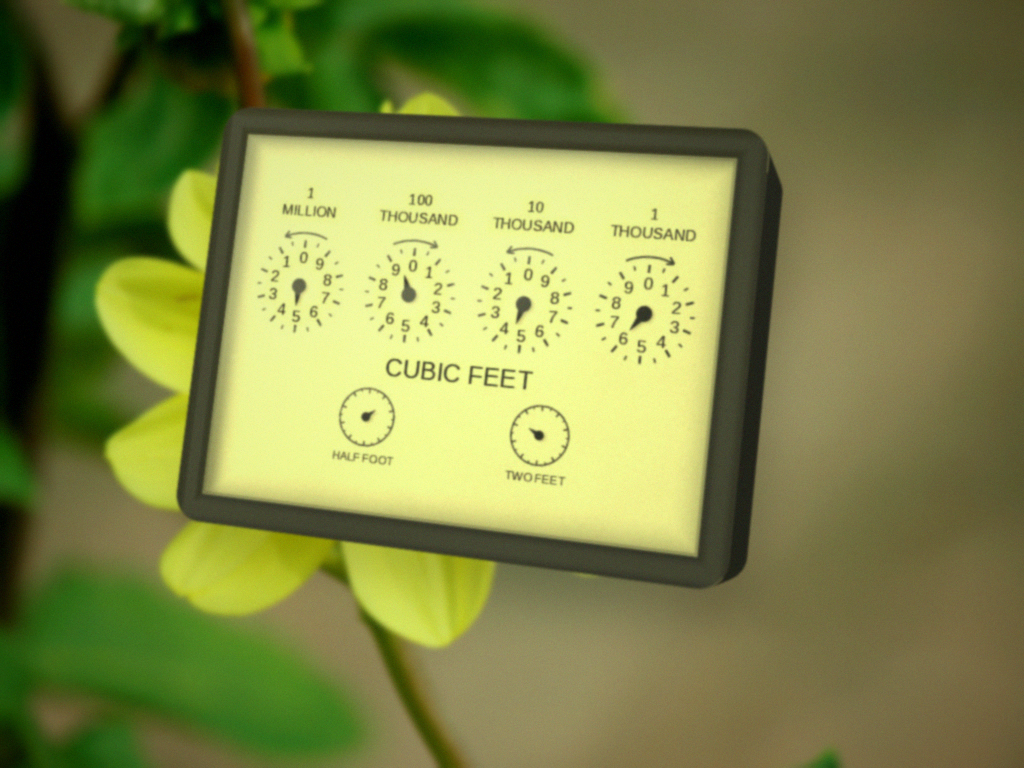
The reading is 494600 ft³
